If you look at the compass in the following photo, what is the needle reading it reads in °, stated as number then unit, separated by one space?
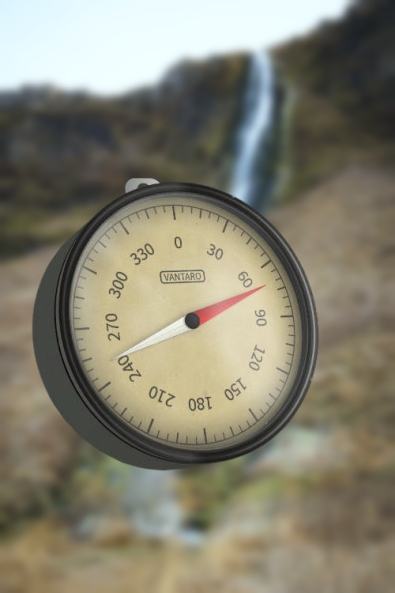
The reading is 70 °
